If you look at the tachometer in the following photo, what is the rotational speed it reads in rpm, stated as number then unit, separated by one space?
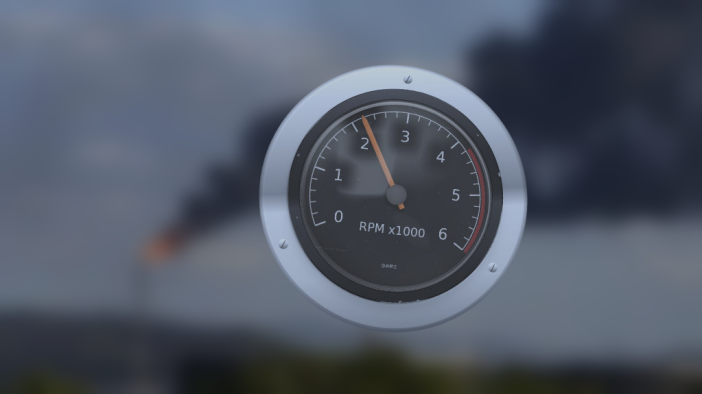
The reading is 2200 rpm
